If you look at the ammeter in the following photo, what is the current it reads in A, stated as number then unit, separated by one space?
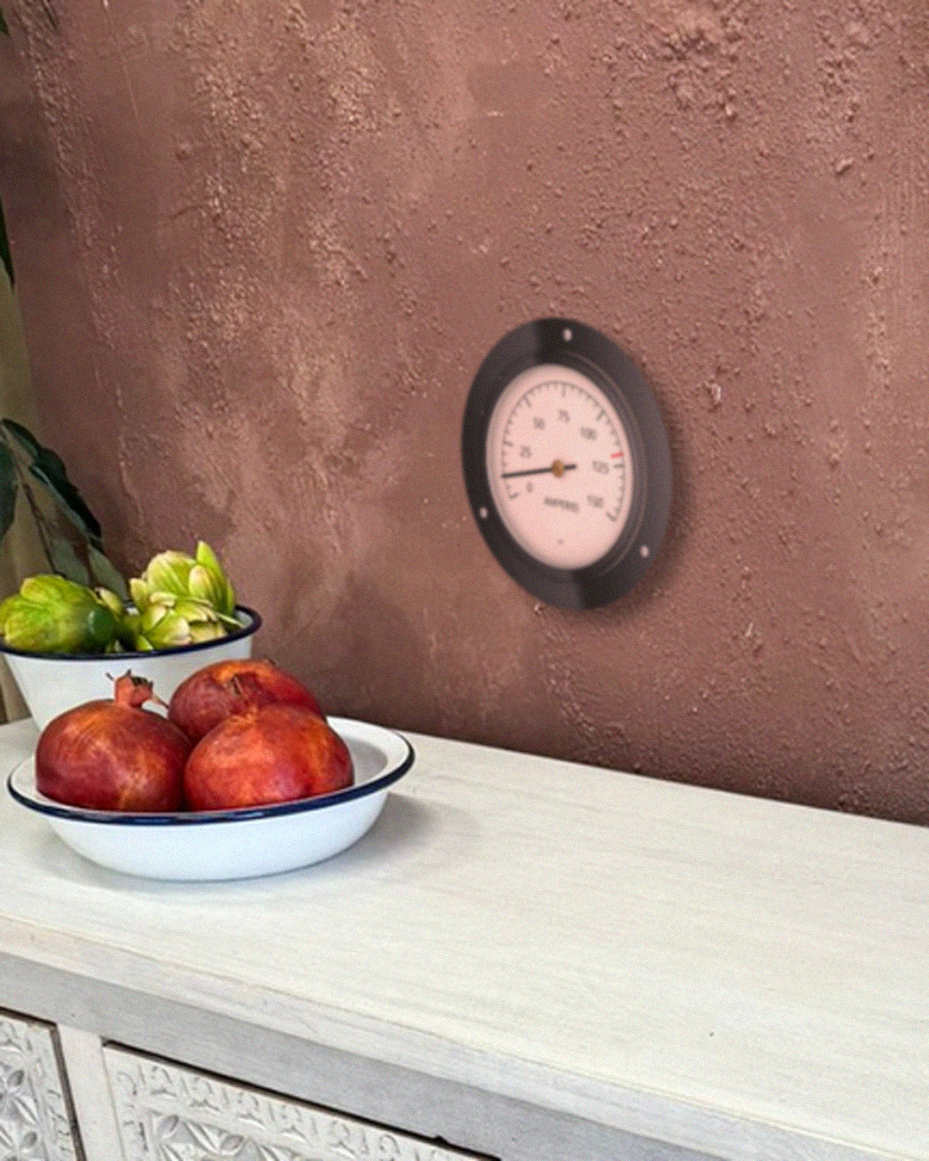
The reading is 10 A
